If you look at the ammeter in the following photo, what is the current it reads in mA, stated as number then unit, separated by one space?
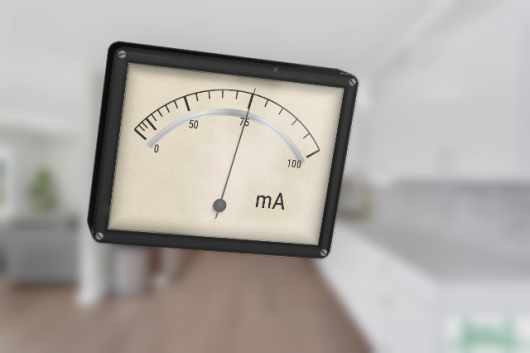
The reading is 75 mA
